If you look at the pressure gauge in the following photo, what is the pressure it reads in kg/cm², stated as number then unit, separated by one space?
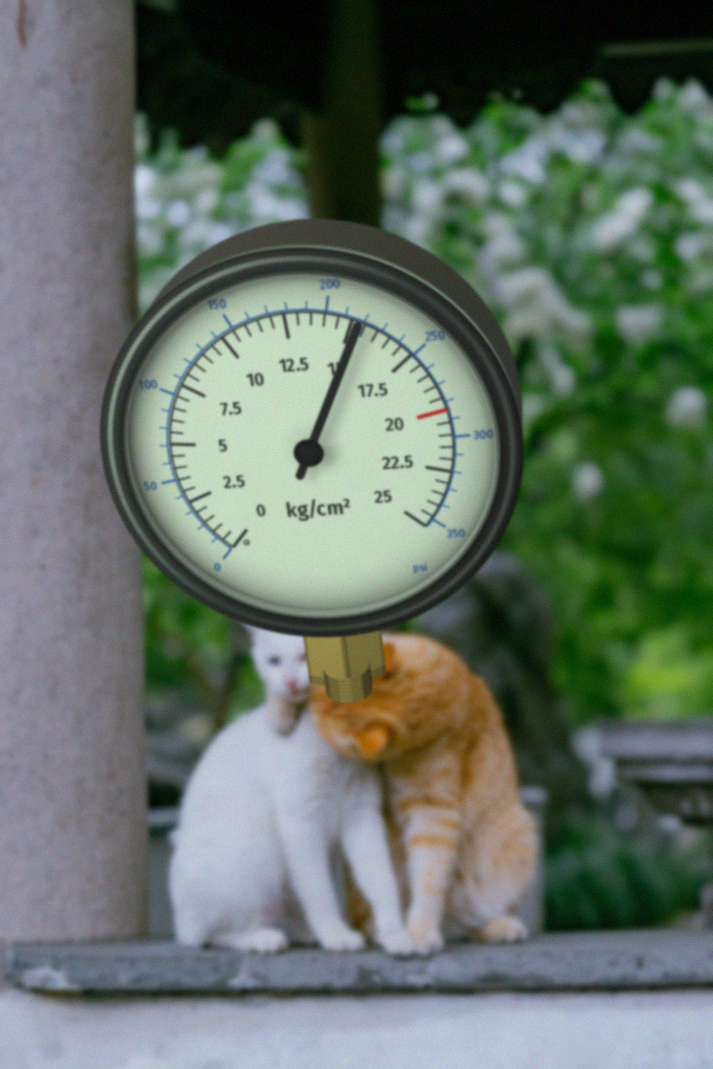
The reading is 15.25 kg/cm²
